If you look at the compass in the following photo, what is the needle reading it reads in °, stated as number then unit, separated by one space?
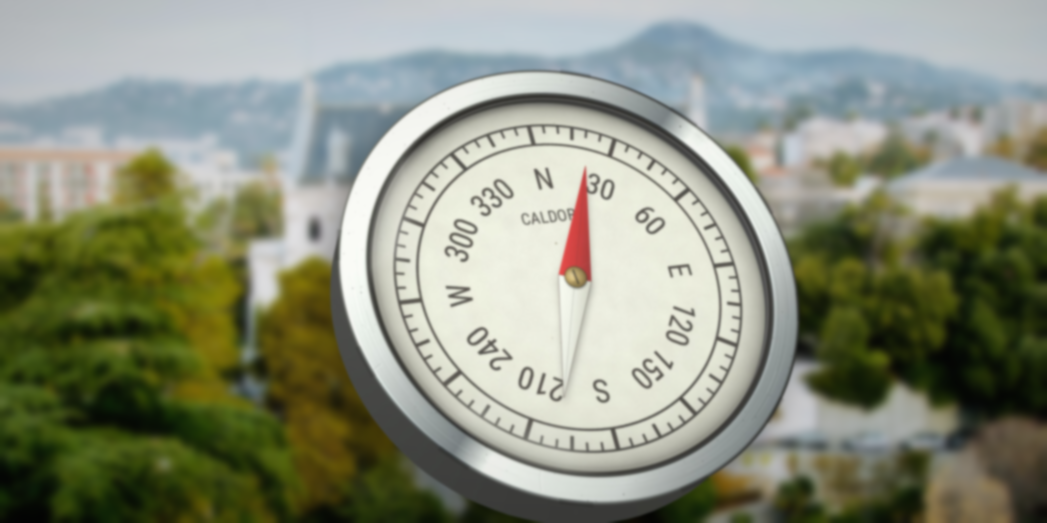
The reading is 20 °
